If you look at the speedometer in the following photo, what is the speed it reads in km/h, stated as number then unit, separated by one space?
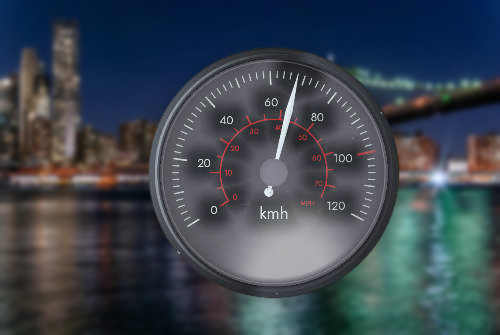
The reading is 68 km/h
